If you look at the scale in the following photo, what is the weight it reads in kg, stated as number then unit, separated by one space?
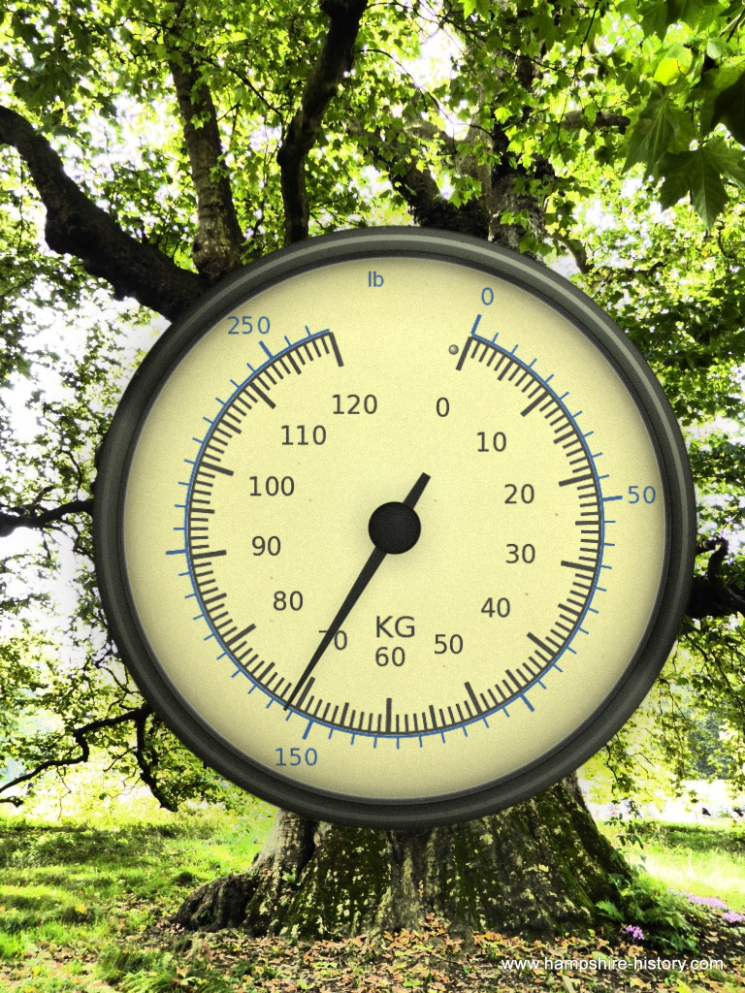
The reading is 71 kg
